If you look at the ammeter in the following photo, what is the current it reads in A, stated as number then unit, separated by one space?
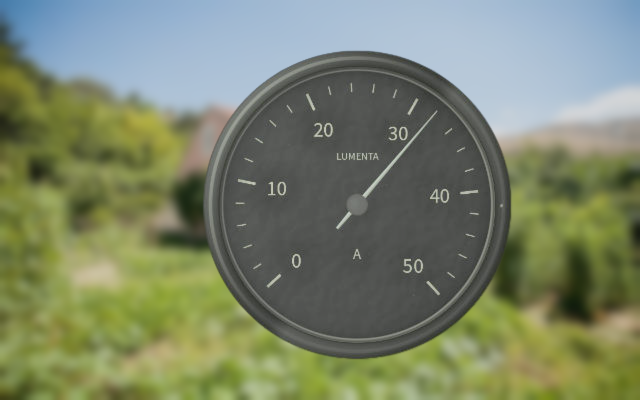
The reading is 32 A
